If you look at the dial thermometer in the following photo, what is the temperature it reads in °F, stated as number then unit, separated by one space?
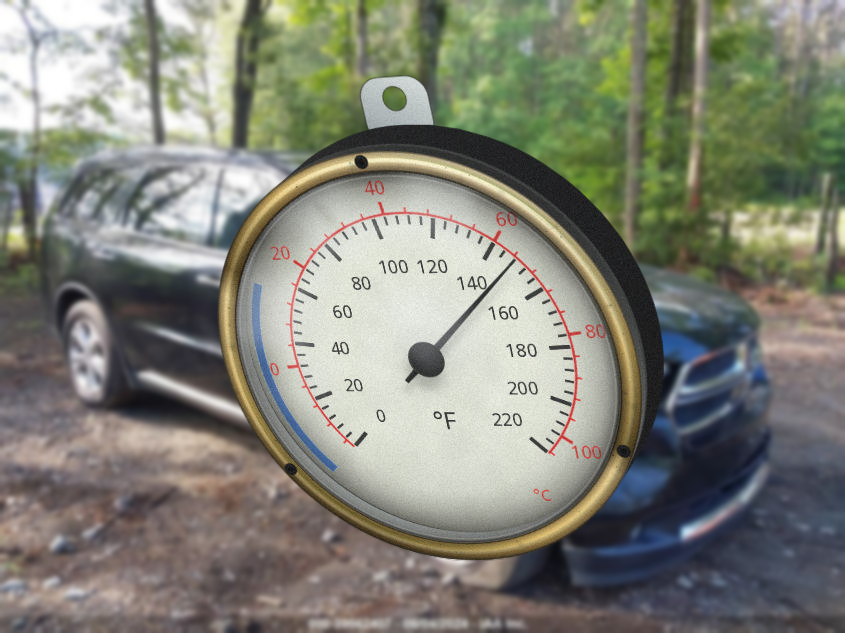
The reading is 148 °F
